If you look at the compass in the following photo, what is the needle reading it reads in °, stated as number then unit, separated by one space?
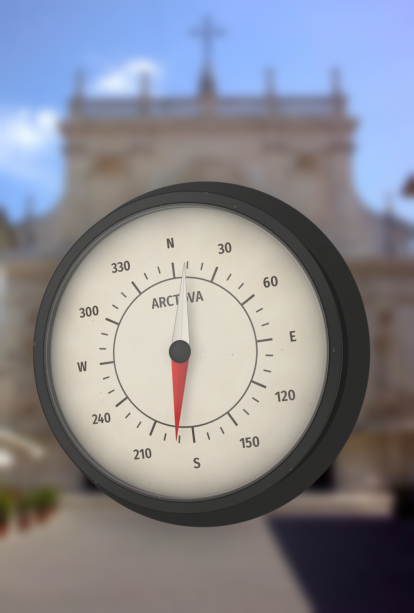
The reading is 190 °
